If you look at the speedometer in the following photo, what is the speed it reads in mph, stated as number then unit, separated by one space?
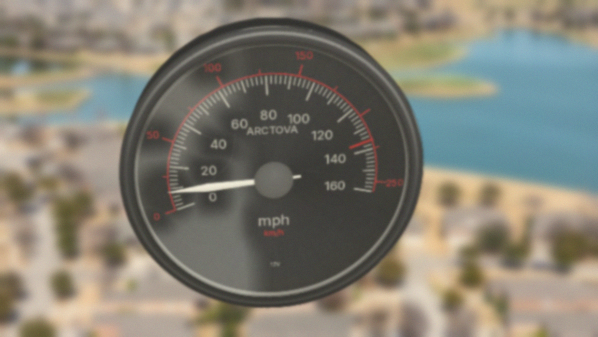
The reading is 10 mph
